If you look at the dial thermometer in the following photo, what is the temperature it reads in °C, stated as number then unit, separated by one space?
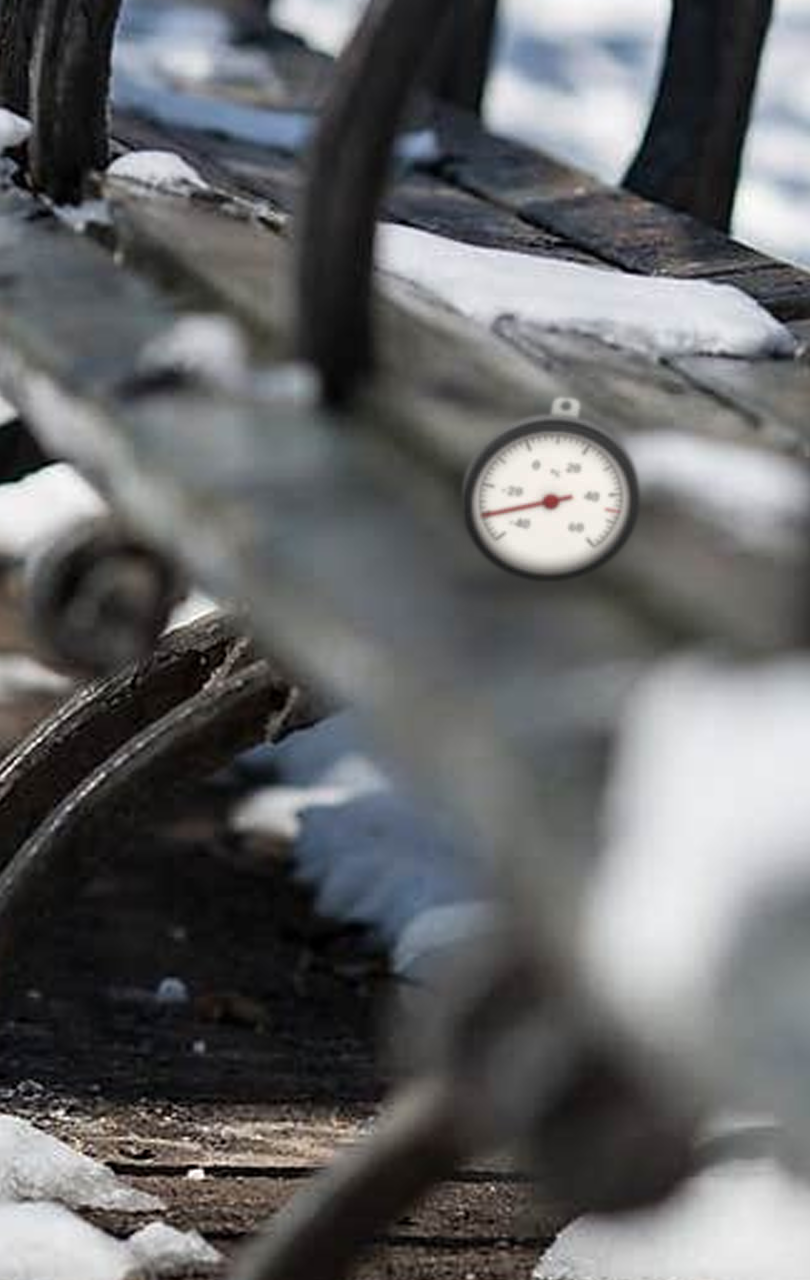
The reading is -30 °C
